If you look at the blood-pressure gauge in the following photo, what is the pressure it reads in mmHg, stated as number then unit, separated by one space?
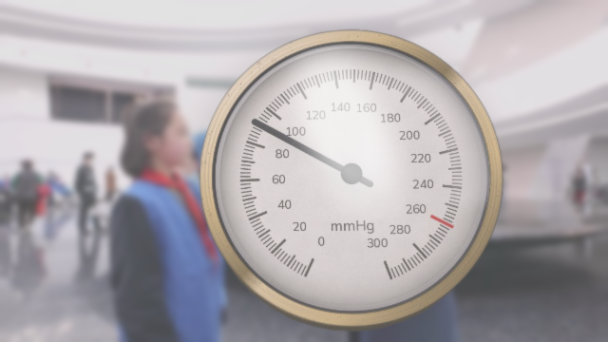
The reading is 90 mmHg
